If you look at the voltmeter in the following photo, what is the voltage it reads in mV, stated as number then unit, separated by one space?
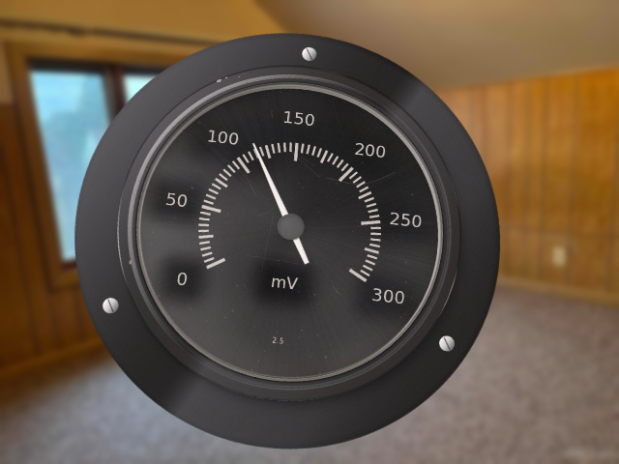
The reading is 115 mV
